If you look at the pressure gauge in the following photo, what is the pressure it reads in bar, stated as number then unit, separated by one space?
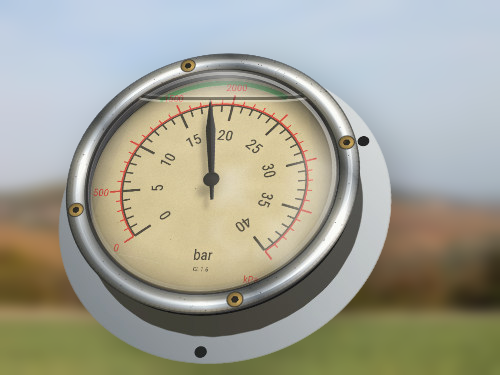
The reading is 18 bar
